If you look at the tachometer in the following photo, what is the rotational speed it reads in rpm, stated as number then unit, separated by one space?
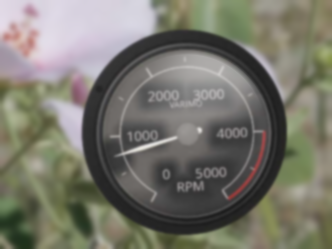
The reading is 750 rpm
